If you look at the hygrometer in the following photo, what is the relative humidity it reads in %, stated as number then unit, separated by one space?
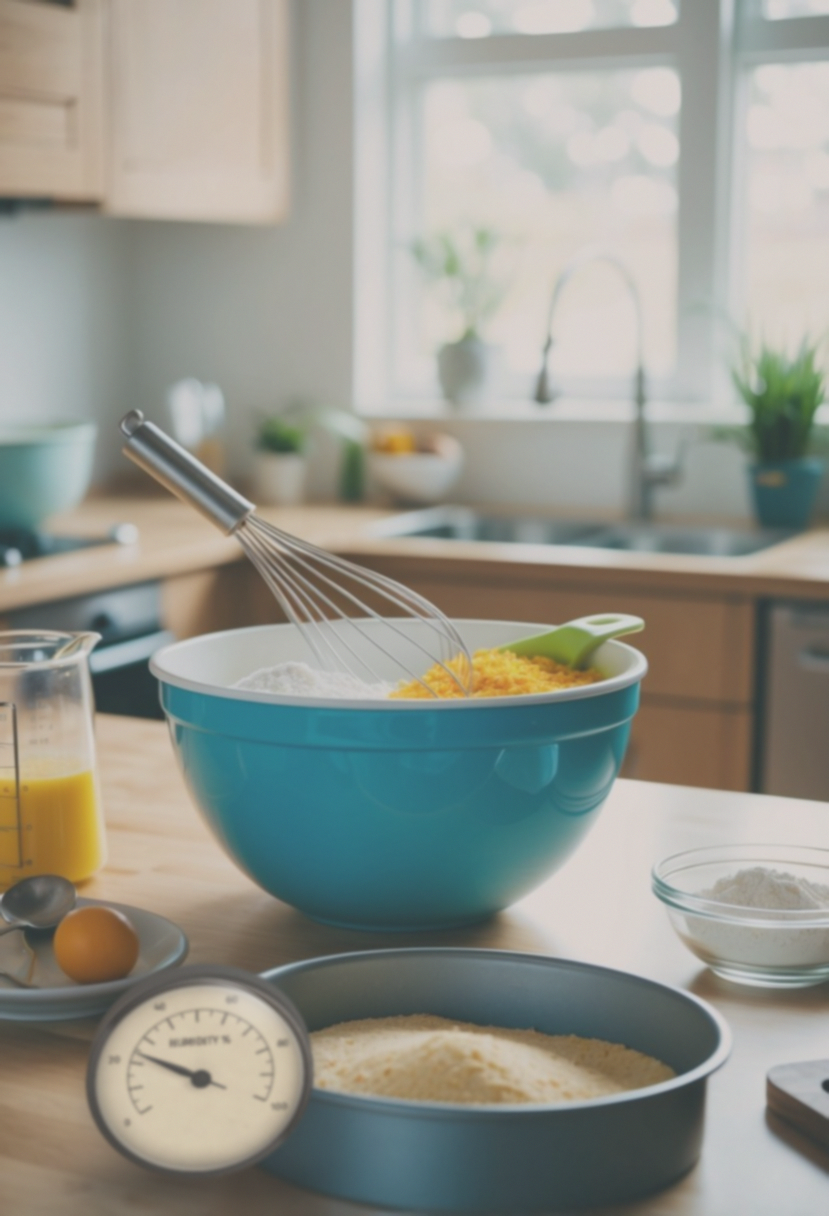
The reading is 25 %
